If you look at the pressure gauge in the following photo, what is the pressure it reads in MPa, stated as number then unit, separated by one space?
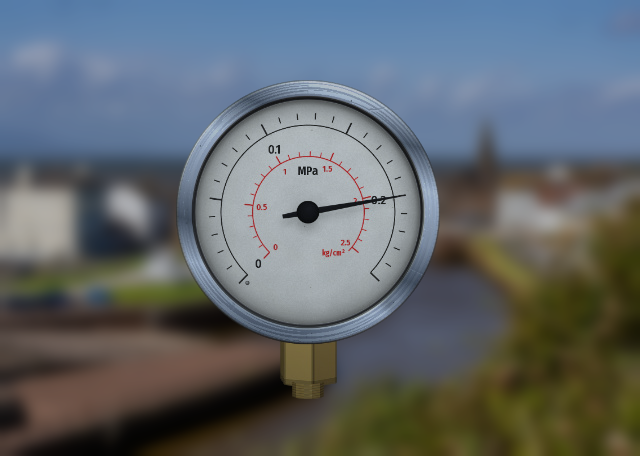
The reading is 0.2 MPa
